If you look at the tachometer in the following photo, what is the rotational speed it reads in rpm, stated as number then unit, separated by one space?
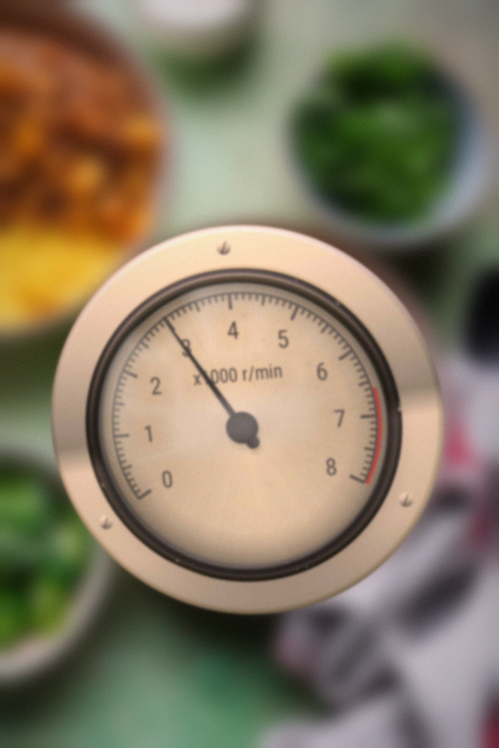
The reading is 3000 rpm
